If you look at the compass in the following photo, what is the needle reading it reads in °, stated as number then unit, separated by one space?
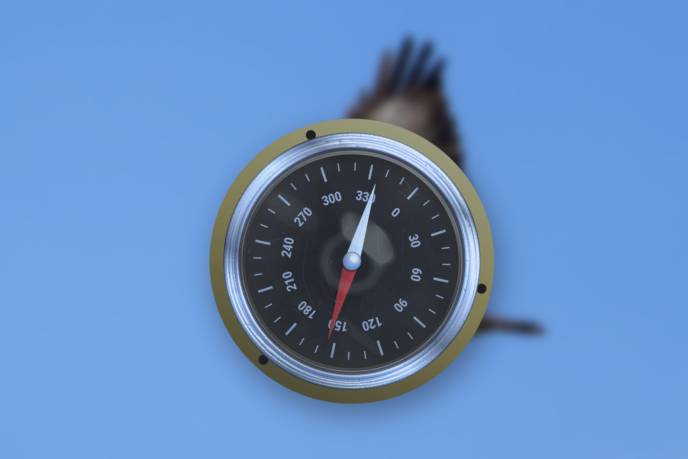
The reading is 155 °
